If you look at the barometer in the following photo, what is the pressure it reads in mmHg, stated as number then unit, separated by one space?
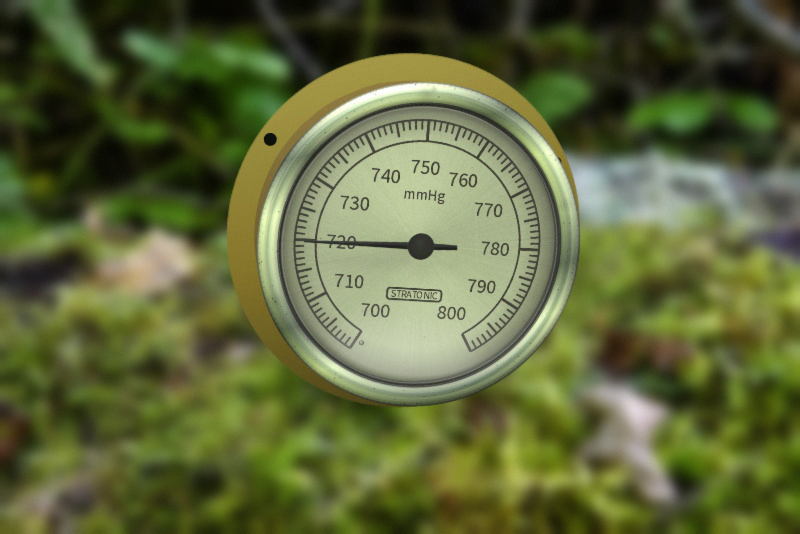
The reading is 720 mmHg
